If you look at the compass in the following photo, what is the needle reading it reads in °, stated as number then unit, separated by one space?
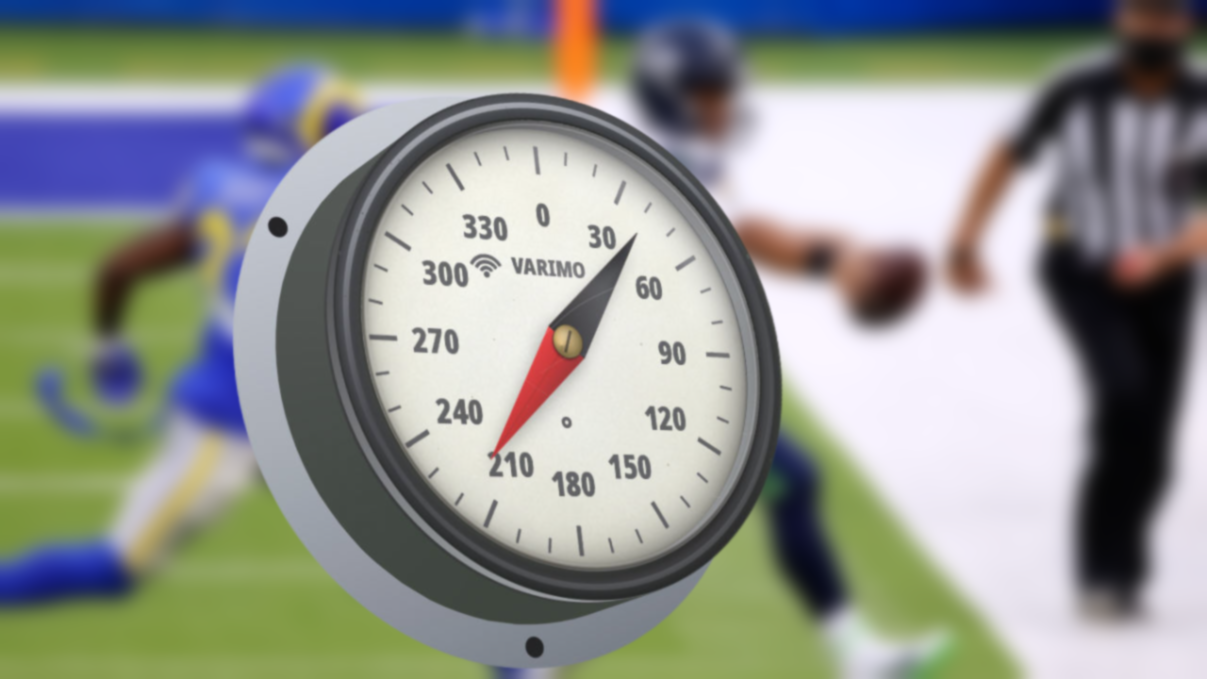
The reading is 220 °
